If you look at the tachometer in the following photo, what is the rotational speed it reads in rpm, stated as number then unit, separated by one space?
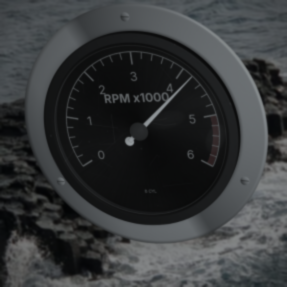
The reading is 4200 rpm
